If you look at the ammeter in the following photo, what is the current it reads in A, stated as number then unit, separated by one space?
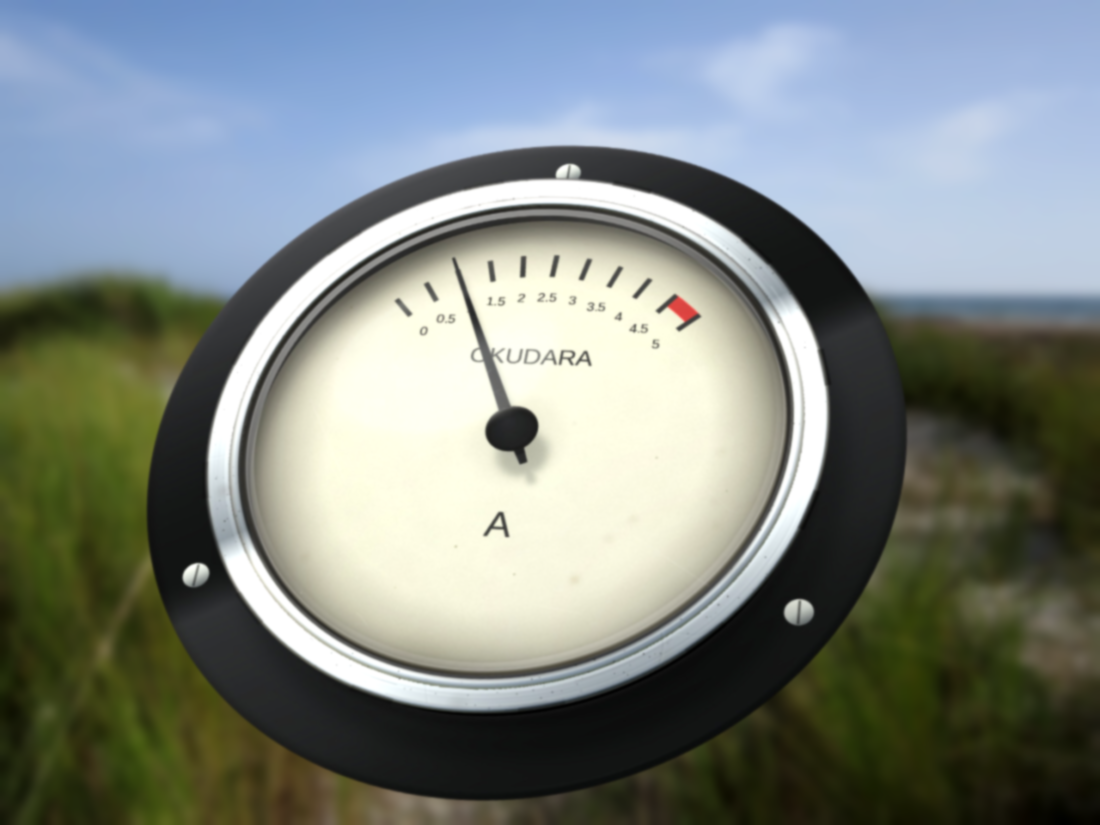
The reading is 1 A
